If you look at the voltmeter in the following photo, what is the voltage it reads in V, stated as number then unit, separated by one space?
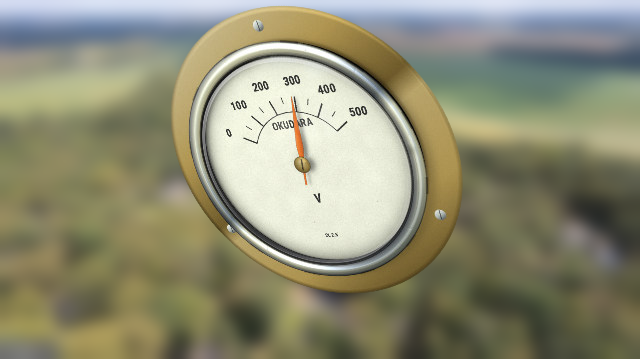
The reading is 300 V
